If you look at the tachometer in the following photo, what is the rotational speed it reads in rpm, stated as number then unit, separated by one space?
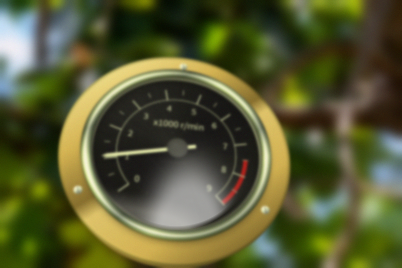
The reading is 1000 rpm
